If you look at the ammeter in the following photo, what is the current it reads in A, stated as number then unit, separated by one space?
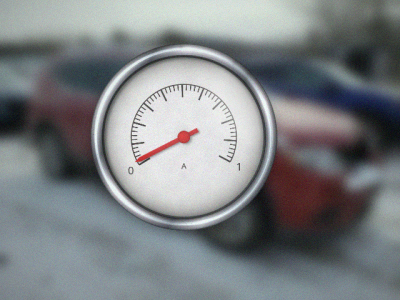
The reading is 0.02 A
